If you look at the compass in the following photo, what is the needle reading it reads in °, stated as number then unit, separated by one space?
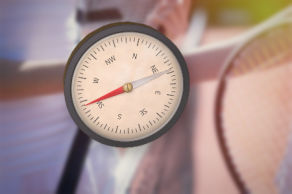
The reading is 235 °
